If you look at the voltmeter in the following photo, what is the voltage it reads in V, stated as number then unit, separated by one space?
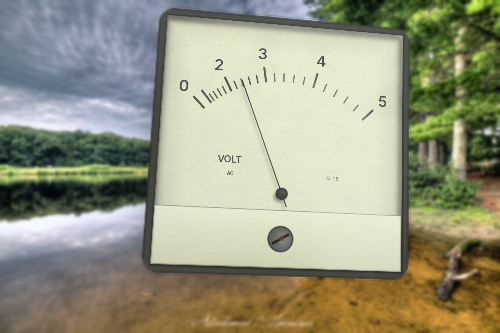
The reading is 2.4 V
